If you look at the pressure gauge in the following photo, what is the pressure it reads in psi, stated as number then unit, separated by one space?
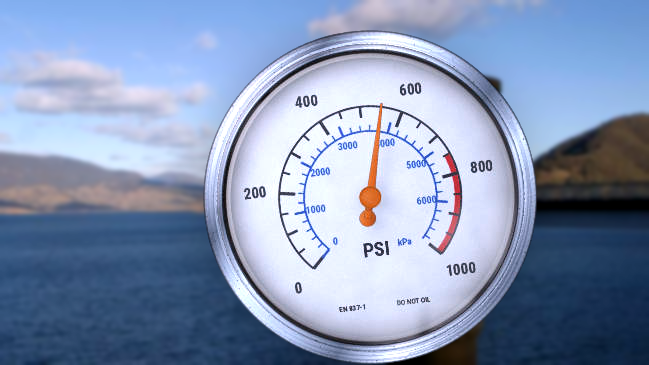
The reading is 550 psi
